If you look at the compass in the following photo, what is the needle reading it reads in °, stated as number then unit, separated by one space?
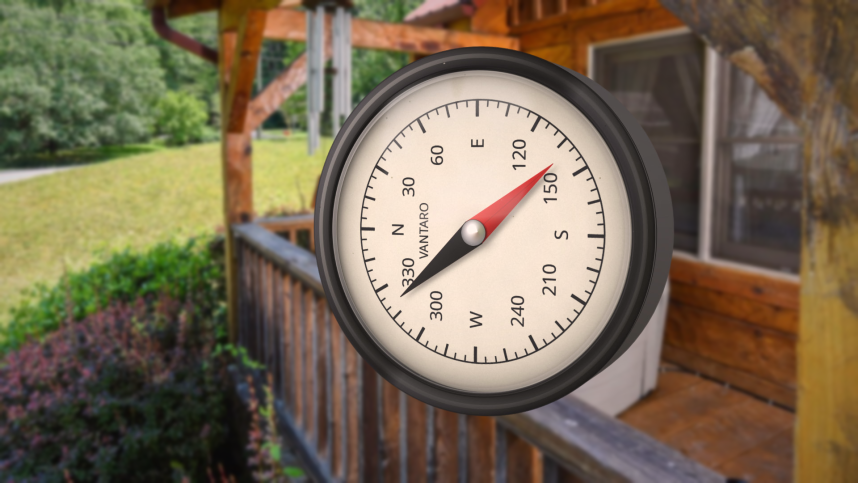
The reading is 140 °
